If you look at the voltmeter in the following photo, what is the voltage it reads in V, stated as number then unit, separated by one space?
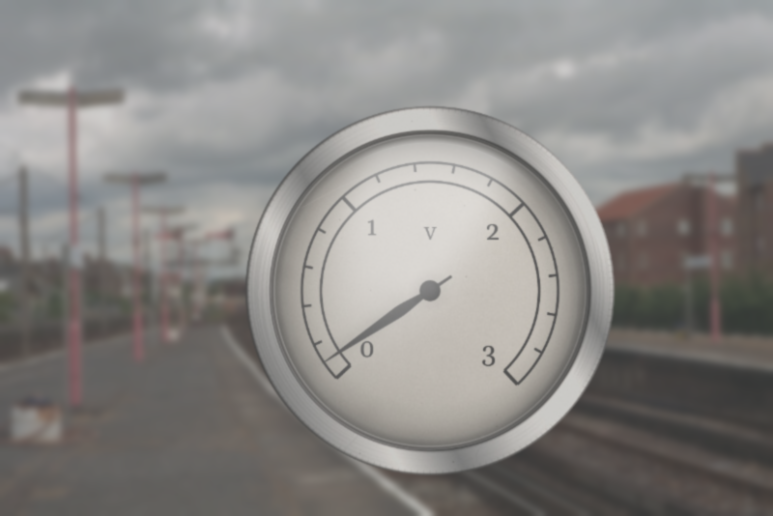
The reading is 0.1 V
